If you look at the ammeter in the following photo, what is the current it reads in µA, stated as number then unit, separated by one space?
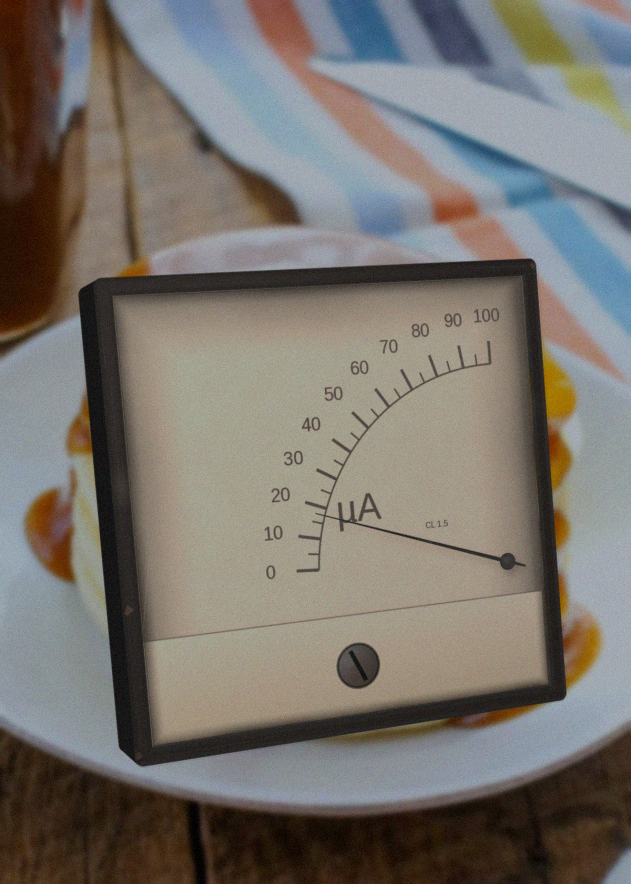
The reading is 17.5 µA
